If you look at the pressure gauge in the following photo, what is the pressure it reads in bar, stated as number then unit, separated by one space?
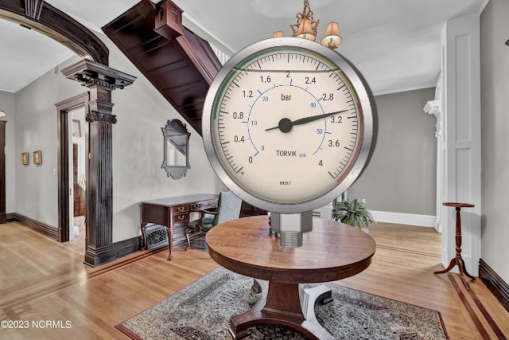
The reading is 3.1 bar
